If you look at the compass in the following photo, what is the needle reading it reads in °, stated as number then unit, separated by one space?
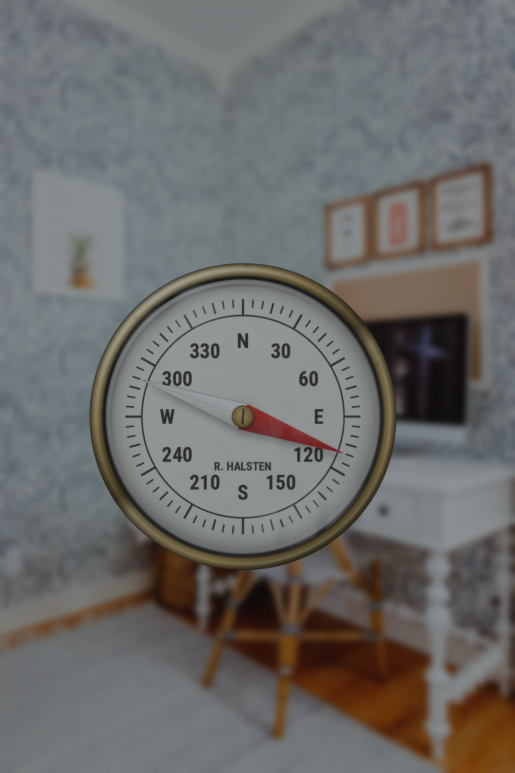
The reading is 110 °
